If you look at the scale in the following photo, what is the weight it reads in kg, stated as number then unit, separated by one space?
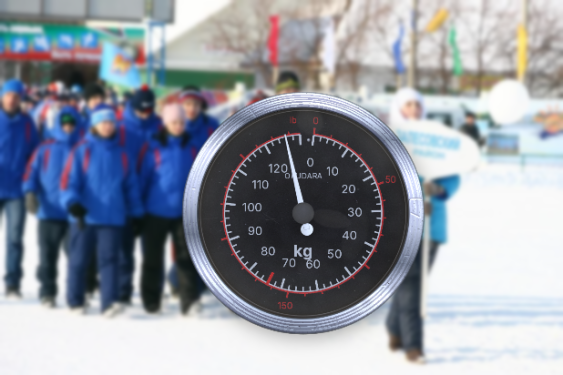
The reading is 126 kg
